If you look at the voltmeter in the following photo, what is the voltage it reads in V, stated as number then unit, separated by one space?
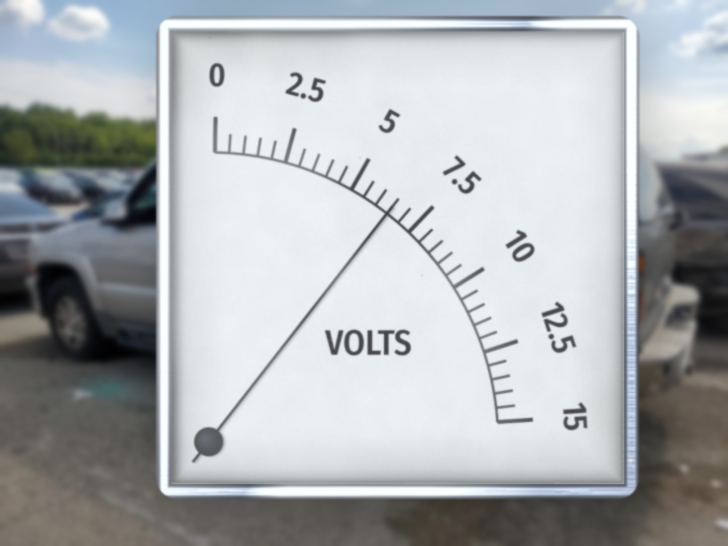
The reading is 6.5 V
